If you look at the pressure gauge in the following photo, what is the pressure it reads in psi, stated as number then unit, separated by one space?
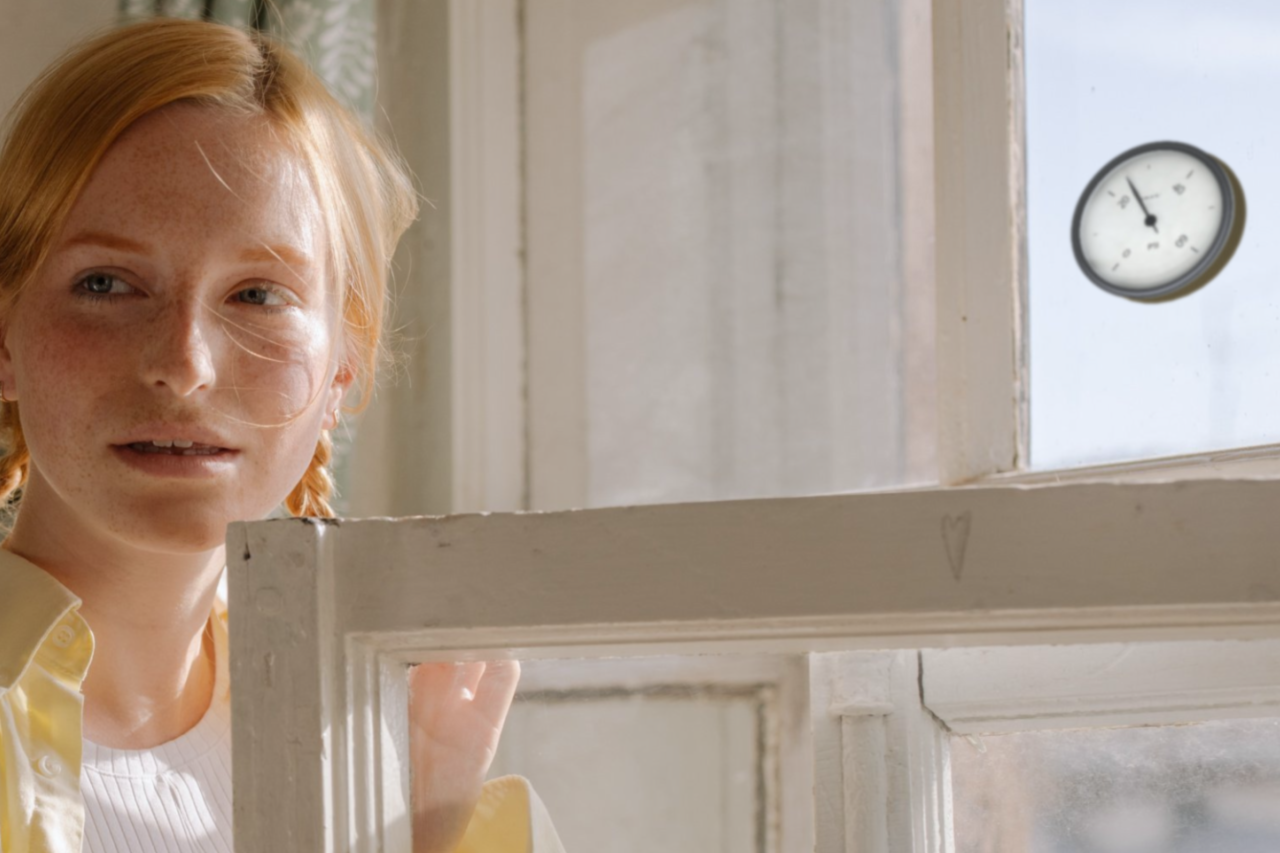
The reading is 25 psi
